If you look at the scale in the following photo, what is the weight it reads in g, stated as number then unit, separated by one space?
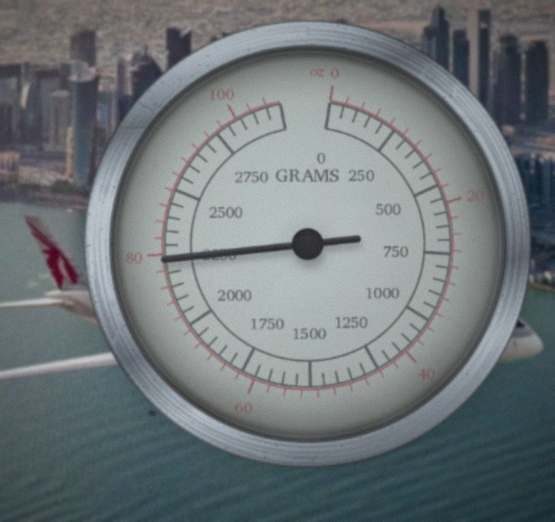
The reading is 2250 g
